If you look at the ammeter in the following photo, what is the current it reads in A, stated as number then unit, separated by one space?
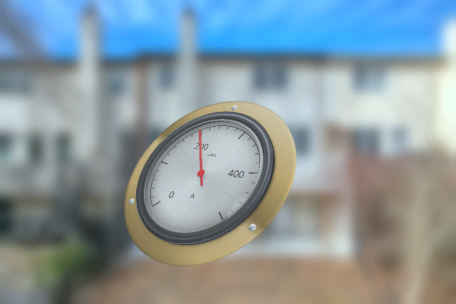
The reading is 200 A
